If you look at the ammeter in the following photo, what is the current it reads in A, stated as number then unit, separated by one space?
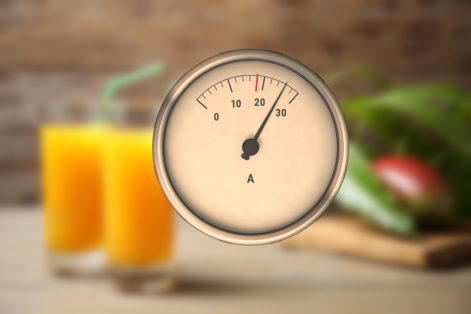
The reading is 26 A
